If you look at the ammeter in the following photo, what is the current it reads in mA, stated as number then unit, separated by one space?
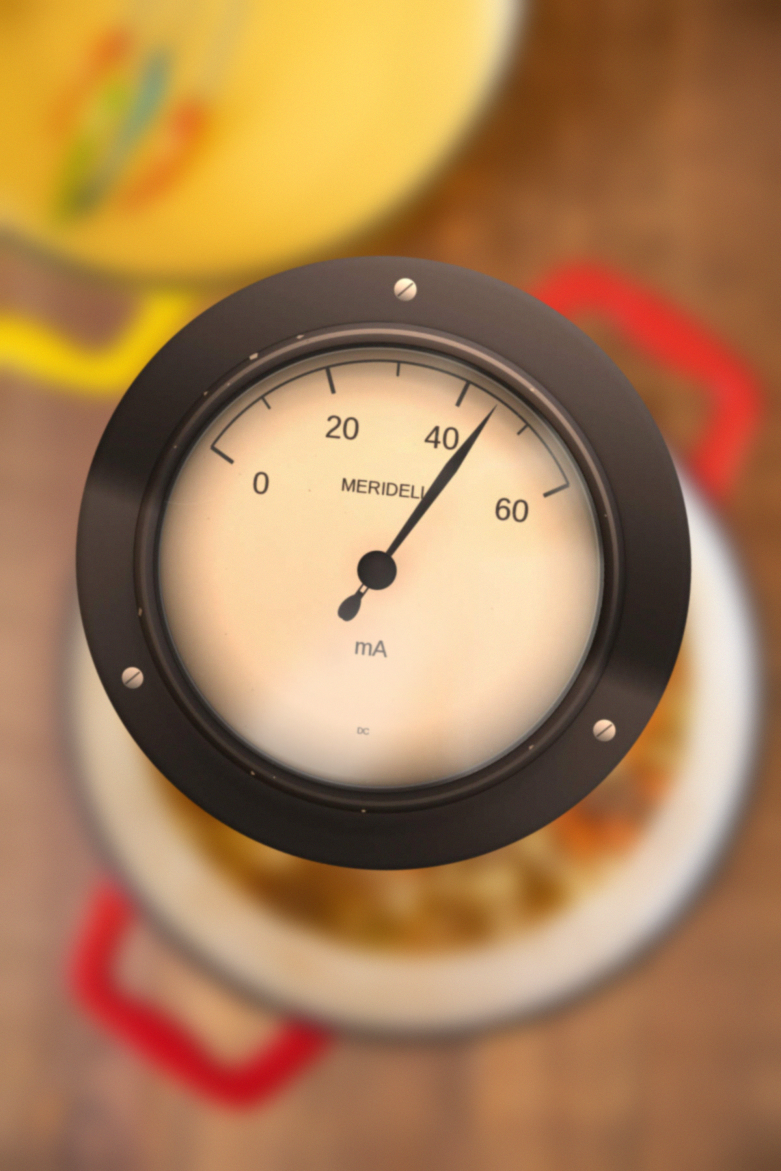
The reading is 45 mA
